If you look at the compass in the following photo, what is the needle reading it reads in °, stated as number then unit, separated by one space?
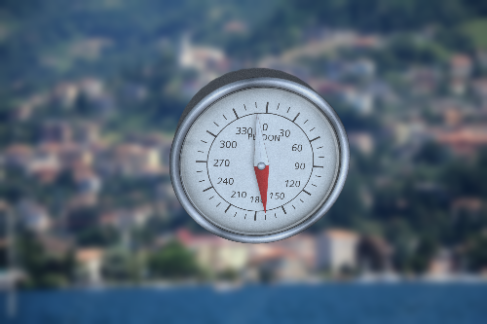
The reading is 170 °
